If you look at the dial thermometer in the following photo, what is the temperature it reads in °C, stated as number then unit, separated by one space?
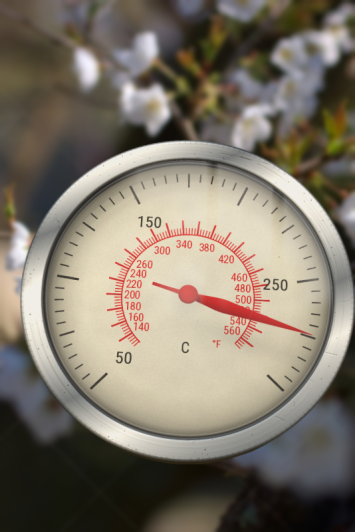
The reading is 275 °C
